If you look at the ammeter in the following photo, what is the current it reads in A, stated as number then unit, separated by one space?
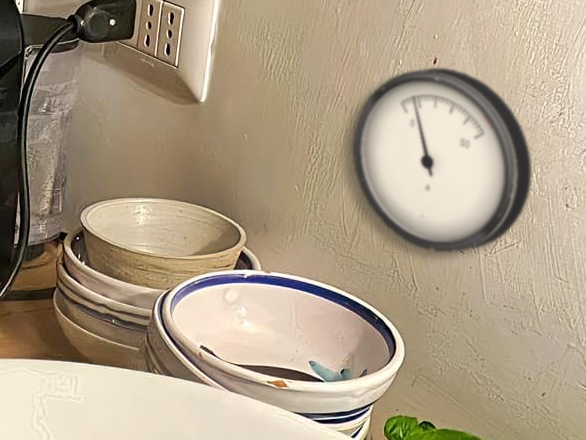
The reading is 10 A
